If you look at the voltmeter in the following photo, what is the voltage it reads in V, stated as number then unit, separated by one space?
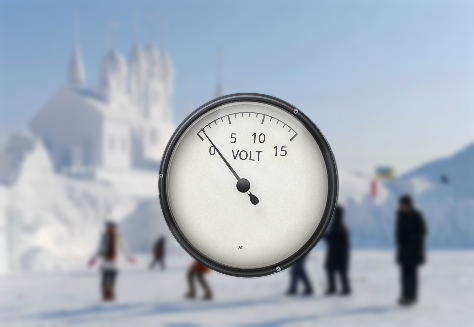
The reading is 1 V
